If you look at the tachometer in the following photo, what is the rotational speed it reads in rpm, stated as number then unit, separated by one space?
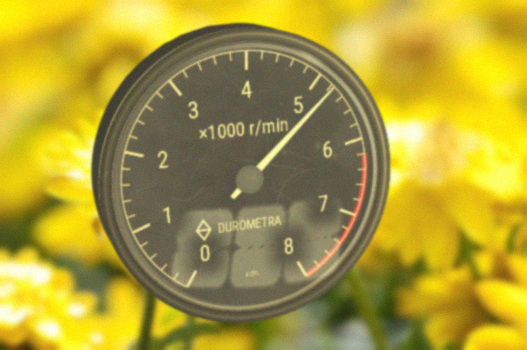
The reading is 5200 rpm
